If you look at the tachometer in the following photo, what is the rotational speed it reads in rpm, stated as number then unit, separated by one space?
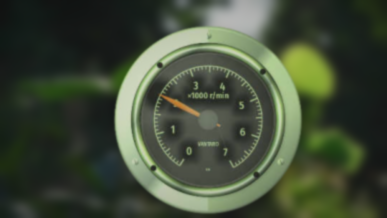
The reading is 2000 rpm
